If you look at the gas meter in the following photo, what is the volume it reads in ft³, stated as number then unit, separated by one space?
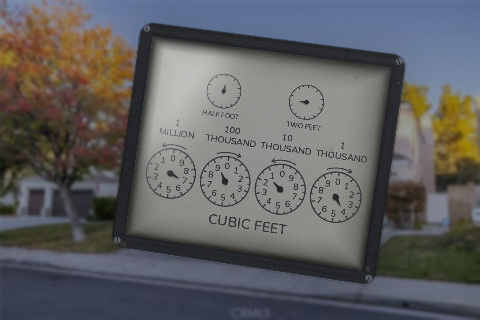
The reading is 691400 ft³
